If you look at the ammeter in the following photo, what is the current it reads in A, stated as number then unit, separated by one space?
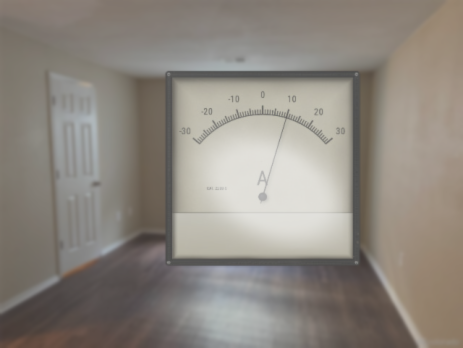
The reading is 10 A
